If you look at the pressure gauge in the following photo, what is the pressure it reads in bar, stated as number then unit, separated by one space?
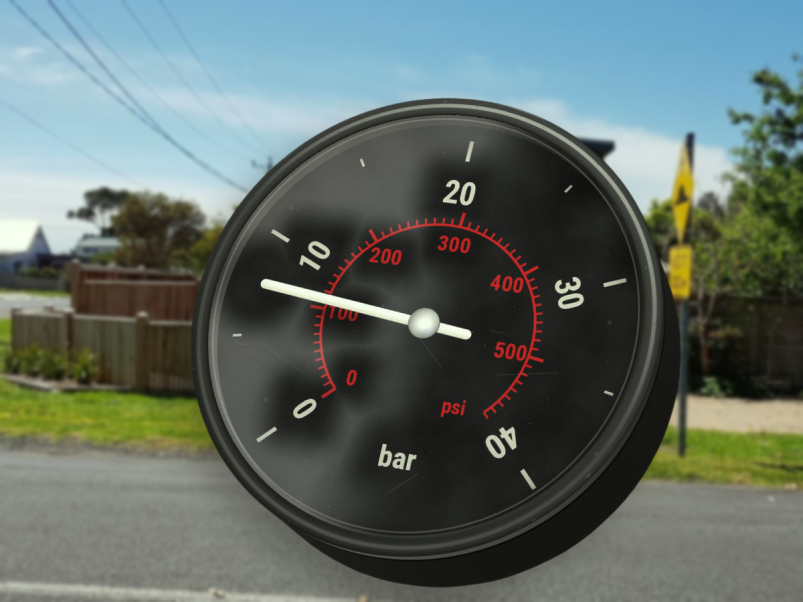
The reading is 7.5 bar
